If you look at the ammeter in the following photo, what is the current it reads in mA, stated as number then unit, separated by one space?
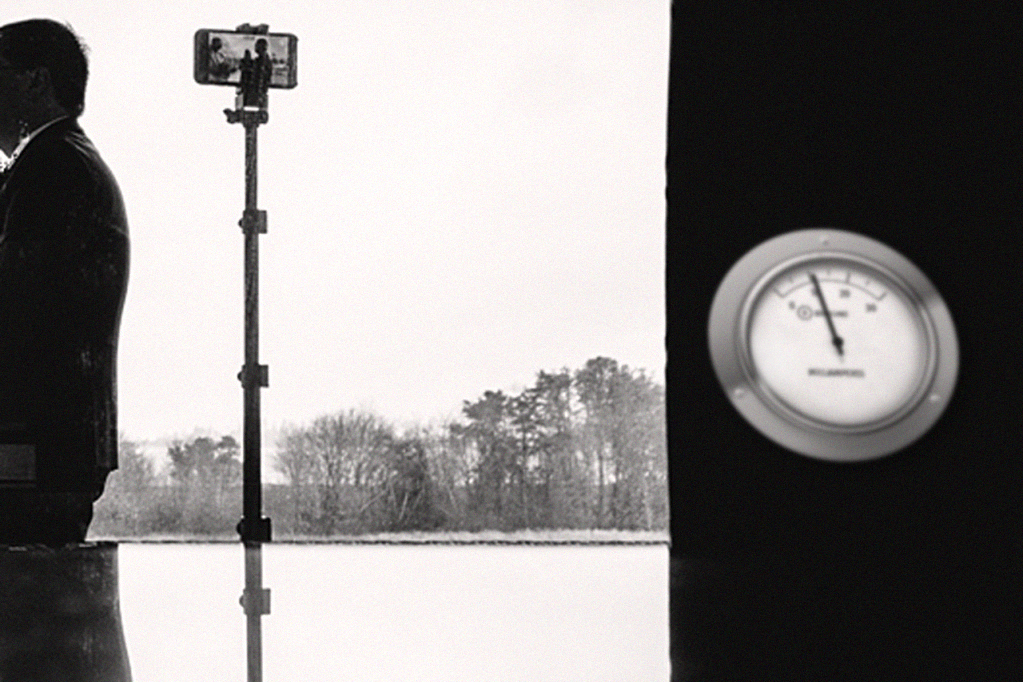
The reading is 10 mA
